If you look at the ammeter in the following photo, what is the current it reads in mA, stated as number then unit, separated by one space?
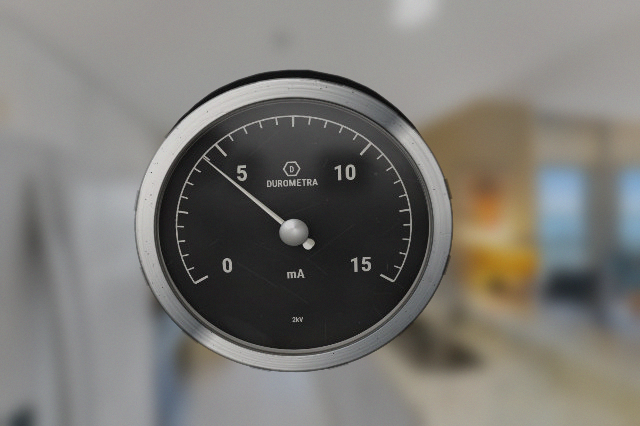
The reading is 4.5 mA
